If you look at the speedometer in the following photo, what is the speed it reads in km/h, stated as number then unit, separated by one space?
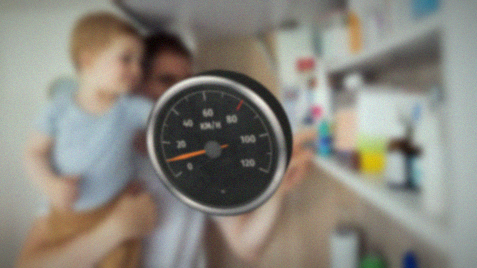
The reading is 10 km/h
